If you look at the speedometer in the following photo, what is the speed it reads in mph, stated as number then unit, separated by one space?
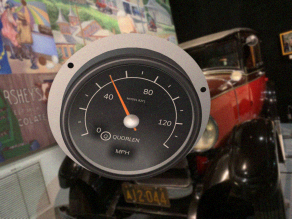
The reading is 50 mph
